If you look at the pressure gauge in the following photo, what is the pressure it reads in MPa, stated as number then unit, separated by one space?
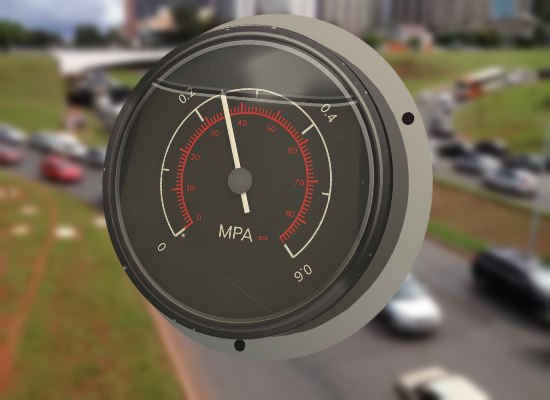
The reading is 0.25 MPa
